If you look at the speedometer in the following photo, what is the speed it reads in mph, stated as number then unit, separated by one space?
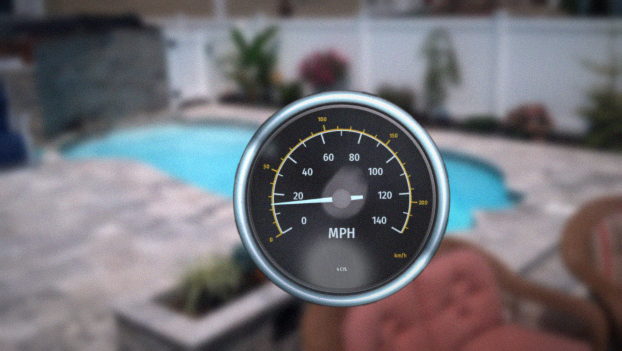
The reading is 15 mph
